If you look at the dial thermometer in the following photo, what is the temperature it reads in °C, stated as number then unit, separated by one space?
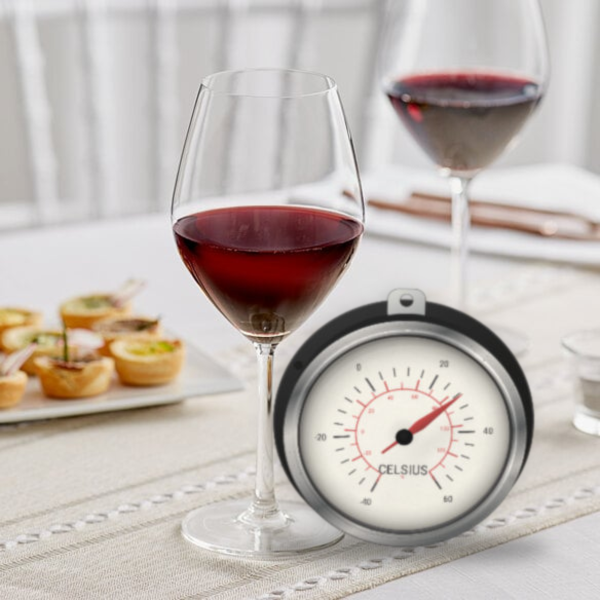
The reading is 28 °C
